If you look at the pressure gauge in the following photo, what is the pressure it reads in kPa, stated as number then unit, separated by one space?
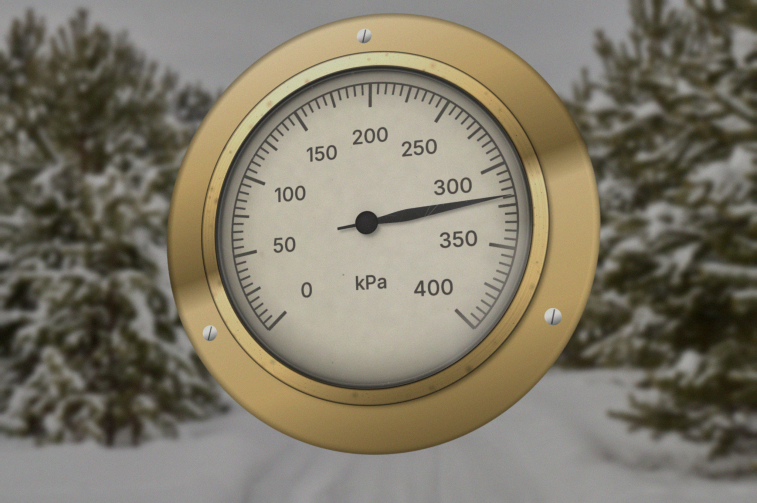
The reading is 320 kPa
